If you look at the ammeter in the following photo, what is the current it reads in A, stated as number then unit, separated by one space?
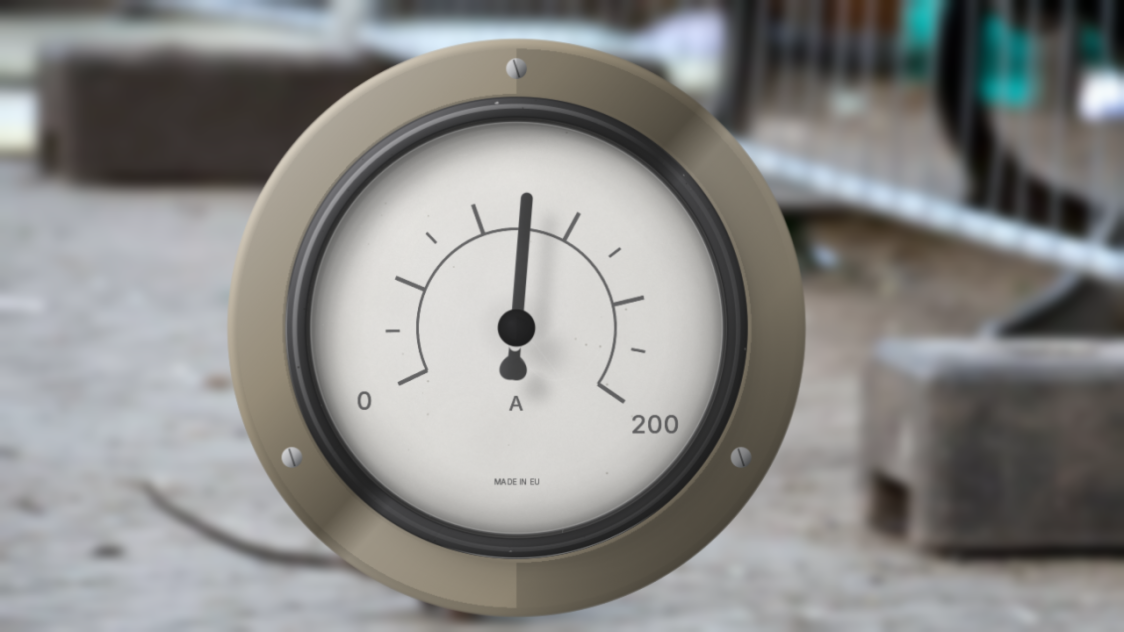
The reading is 100 A
